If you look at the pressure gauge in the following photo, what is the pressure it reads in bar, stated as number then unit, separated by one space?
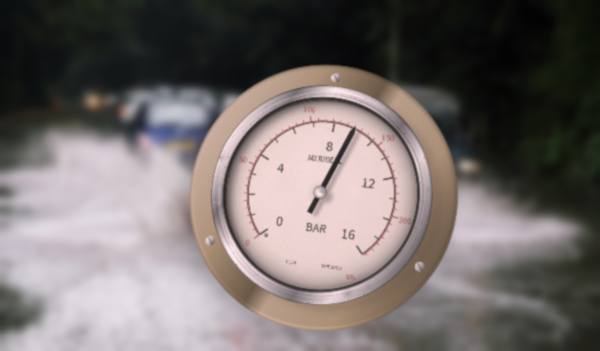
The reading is 9 bar
